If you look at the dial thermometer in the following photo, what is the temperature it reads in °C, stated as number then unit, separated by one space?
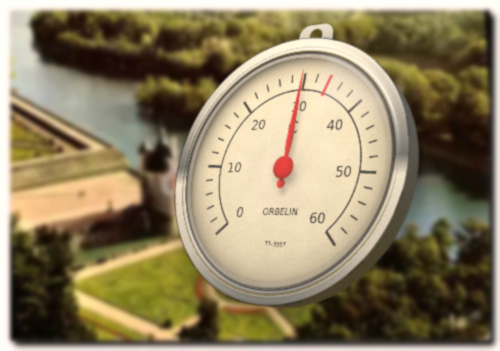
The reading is 30 °C
